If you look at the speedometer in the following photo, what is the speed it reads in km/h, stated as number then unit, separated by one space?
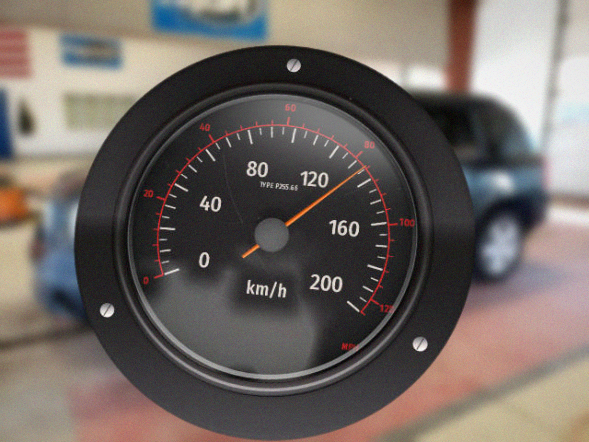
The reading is 135 km/h
